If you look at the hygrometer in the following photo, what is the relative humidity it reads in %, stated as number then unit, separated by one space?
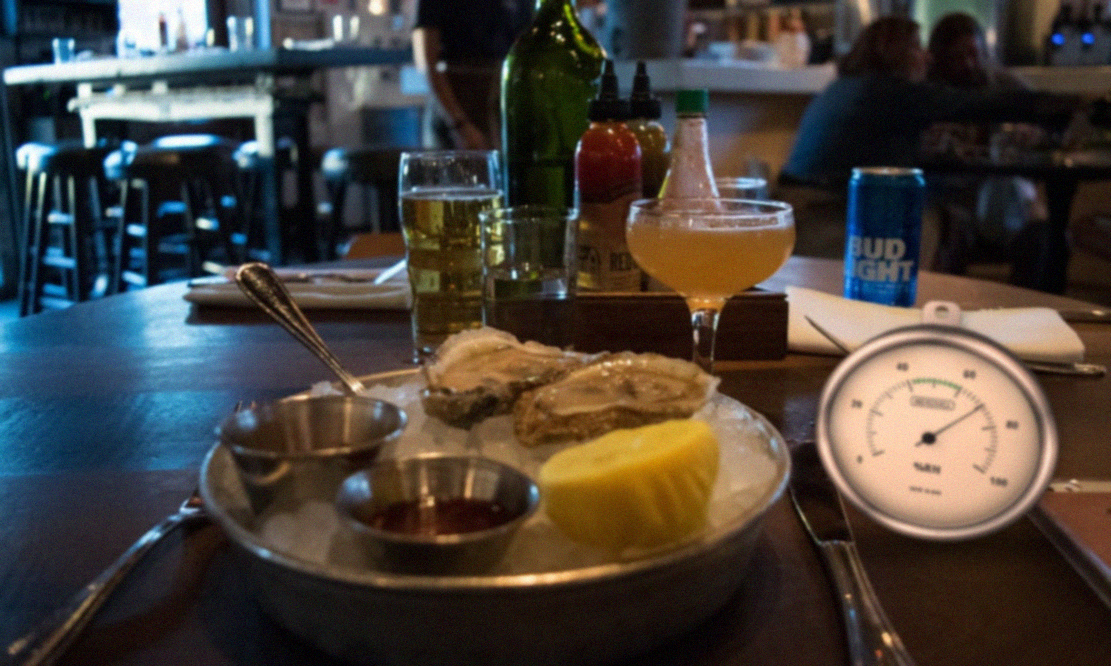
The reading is 70 %
